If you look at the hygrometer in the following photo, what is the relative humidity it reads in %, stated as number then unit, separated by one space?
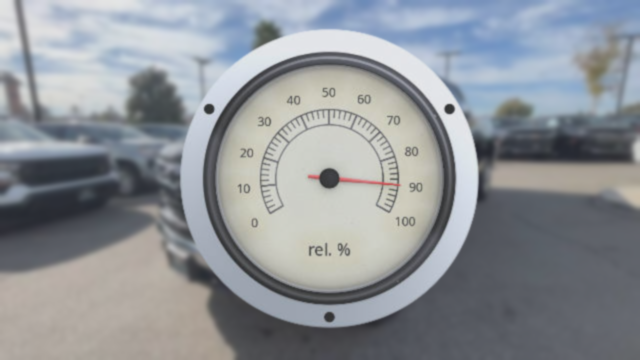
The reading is 90 %
